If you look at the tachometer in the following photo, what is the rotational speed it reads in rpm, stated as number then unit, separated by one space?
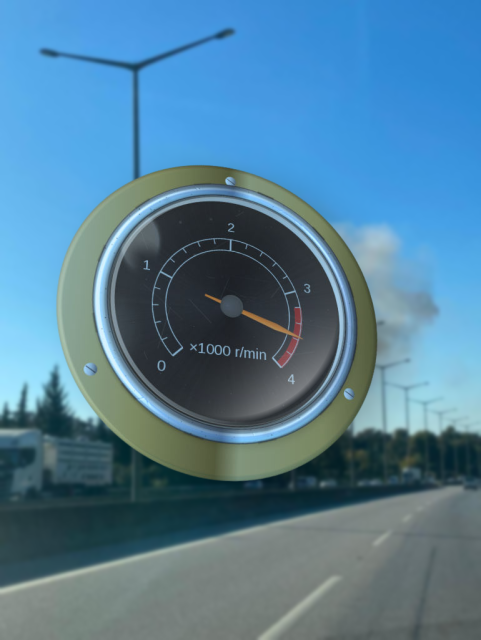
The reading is 3600 rpm
